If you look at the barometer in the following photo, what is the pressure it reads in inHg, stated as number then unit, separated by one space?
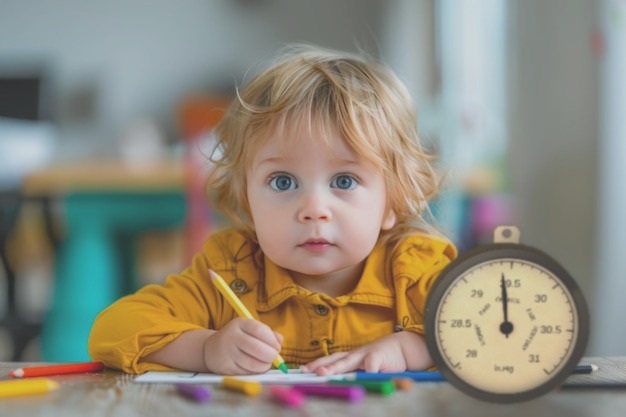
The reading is 29.4 inHg
